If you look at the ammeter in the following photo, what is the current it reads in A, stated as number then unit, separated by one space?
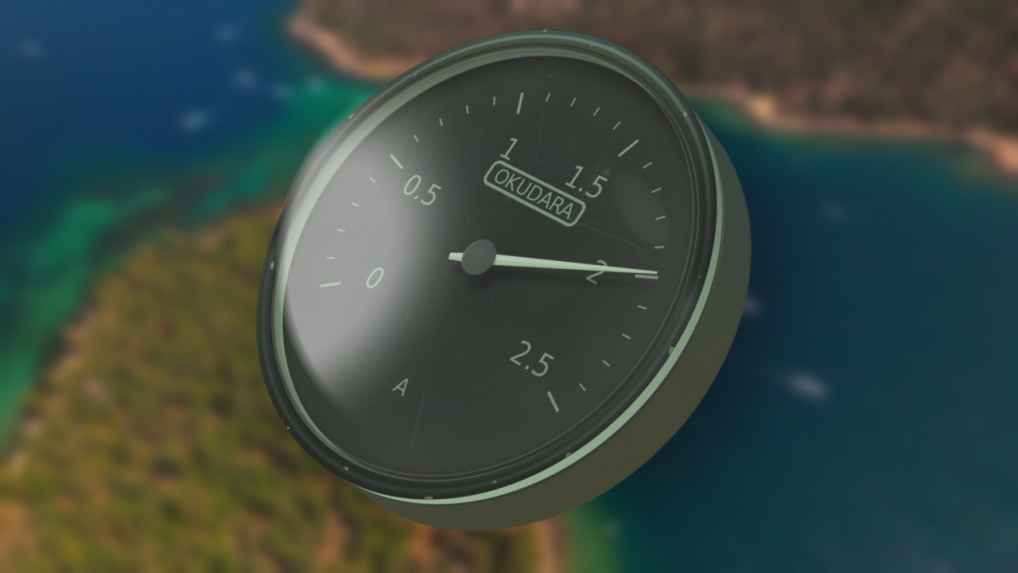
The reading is 2 A
